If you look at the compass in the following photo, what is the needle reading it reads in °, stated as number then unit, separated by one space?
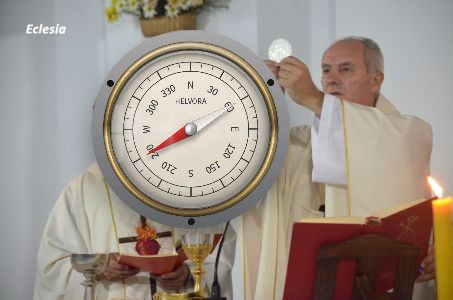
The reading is 240 °
